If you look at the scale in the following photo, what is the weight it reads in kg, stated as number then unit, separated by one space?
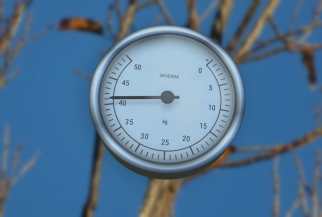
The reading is 41 kg
